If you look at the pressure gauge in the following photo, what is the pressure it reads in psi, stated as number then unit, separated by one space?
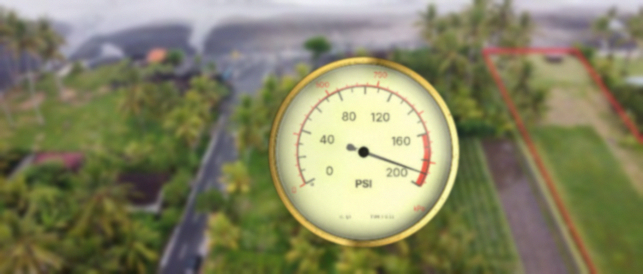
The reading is 190 psi
